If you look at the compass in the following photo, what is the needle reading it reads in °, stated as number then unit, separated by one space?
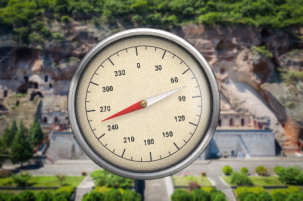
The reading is 255 °
